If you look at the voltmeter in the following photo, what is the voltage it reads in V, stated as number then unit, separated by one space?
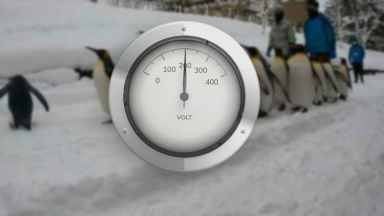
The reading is 200 V
